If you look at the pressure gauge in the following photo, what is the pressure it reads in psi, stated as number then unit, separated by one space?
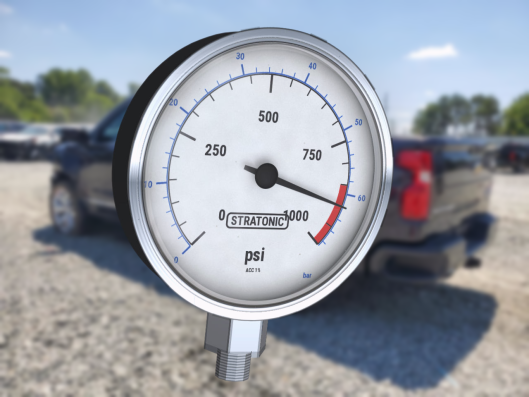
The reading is 900 psi
